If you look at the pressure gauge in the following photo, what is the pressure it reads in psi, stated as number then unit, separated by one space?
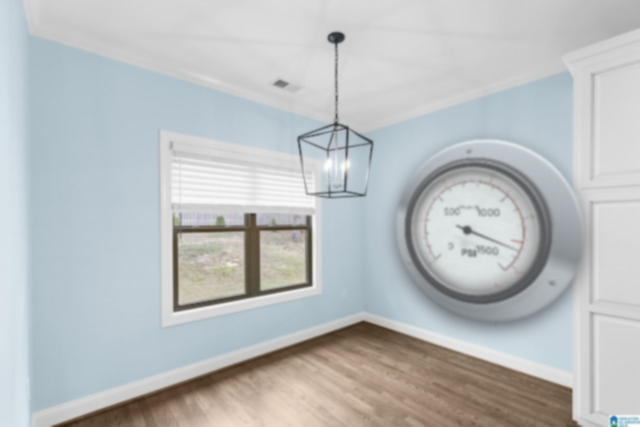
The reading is 1350 psi
